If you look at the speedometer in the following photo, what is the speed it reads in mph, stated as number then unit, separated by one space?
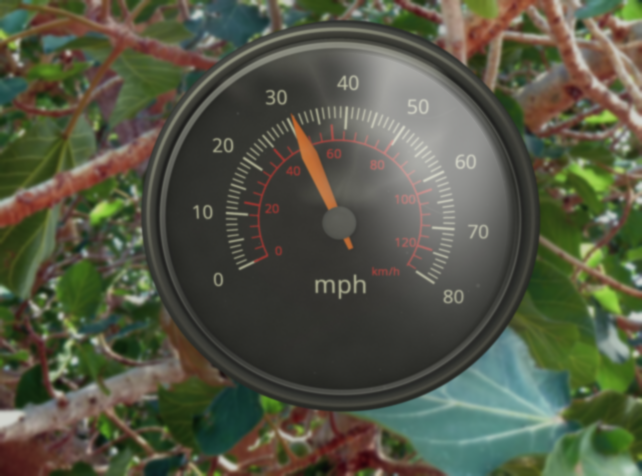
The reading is 31 mph
